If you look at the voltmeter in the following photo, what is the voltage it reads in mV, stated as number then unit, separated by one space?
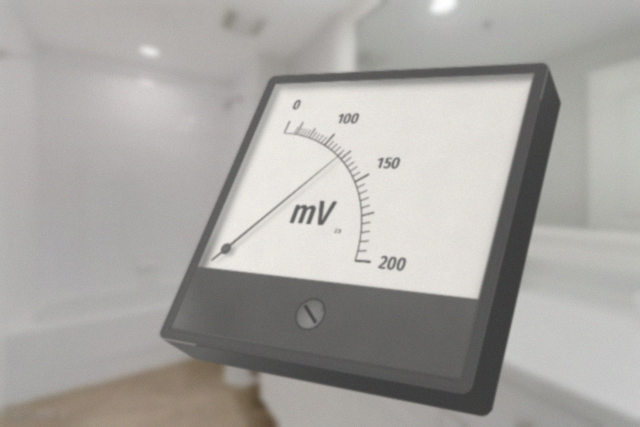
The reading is 125 mV
